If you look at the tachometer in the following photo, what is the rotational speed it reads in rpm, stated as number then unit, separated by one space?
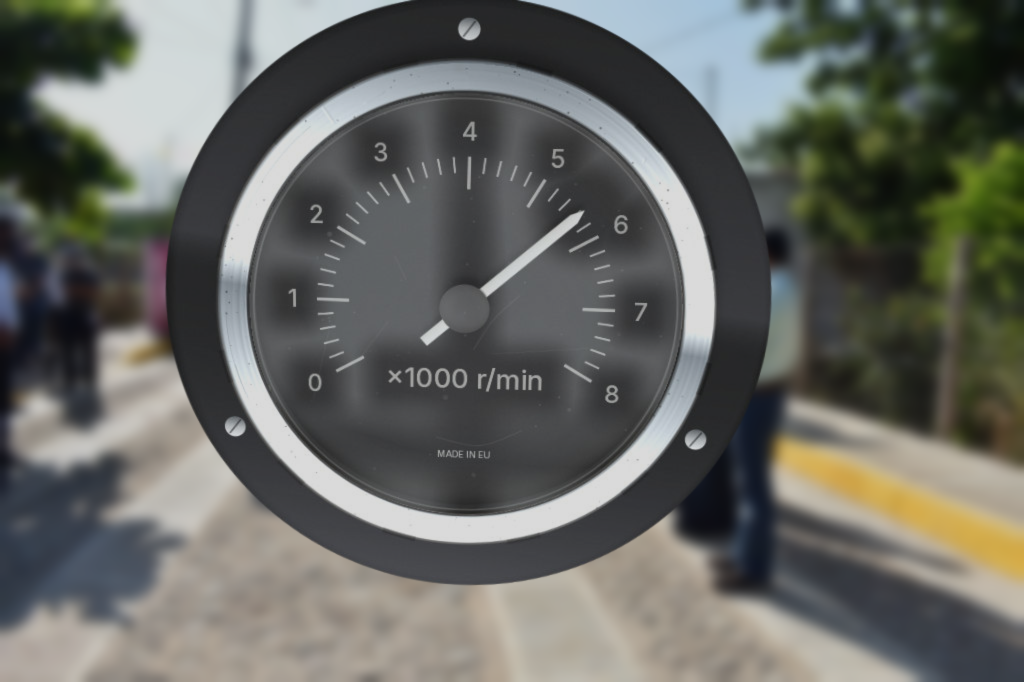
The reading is 5600 rpm
